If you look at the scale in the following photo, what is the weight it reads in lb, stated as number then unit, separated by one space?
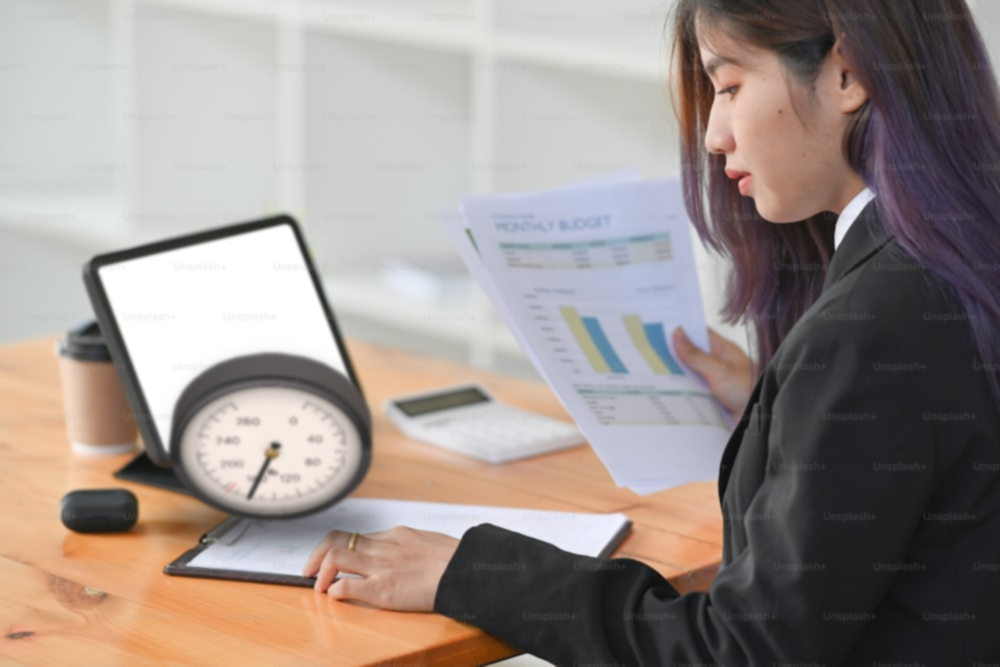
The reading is 160 lb
